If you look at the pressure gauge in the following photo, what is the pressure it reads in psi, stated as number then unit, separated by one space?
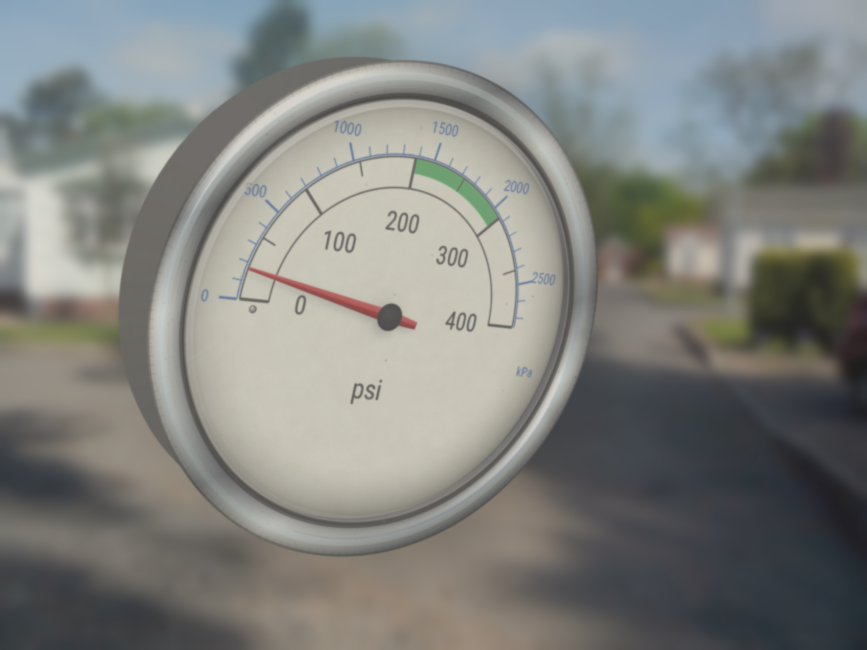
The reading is 25 psi
